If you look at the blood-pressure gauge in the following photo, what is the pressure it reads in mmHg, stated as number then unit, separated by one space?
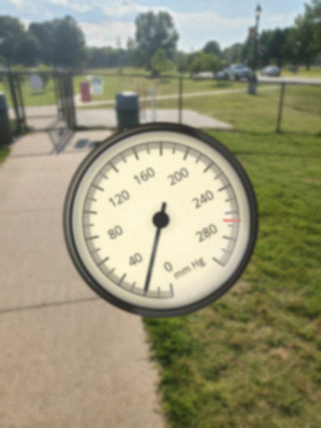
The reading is 20 mmHg
